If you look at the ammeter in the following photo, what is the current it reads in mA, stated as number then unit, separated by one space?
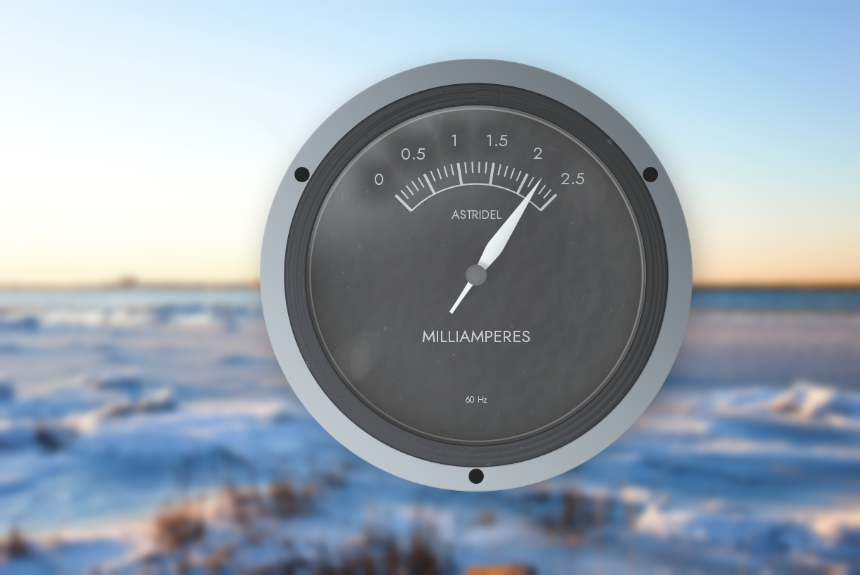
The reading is 2.2 mA
